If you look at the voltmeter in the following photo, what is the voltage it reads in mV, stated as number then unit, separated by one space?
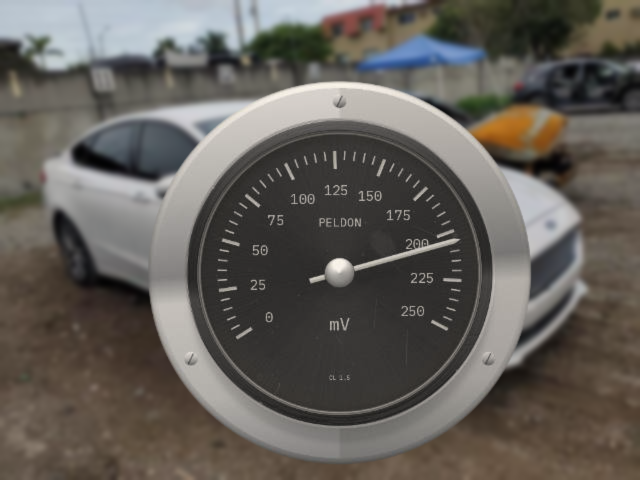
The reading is 205 mV
